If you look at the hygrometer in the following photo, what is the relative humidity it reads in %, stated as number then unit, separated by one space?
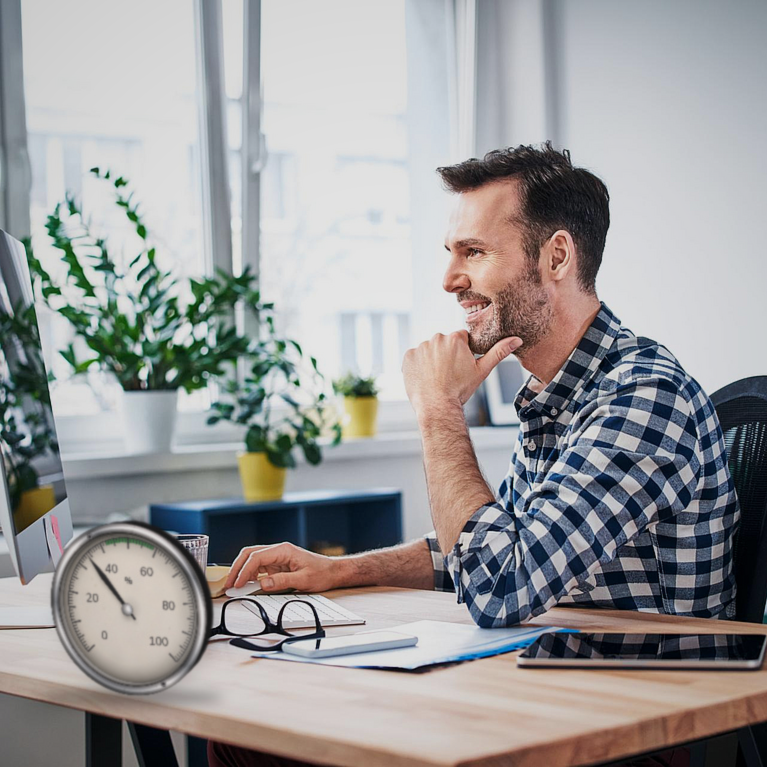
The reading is 35 %
